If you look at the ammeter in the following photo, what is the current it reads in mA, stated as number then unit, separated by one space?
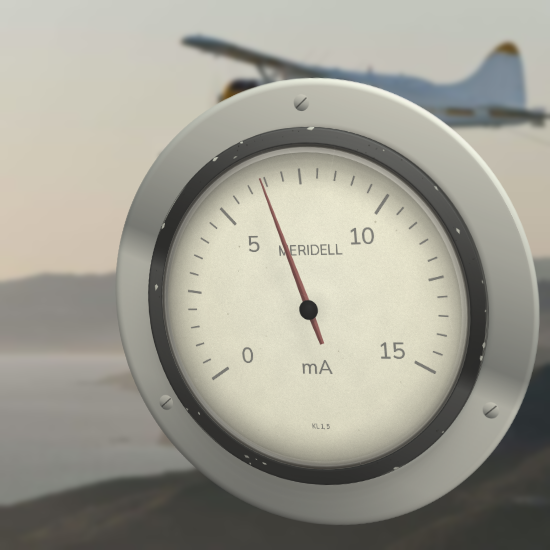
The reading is 6.5 mA
